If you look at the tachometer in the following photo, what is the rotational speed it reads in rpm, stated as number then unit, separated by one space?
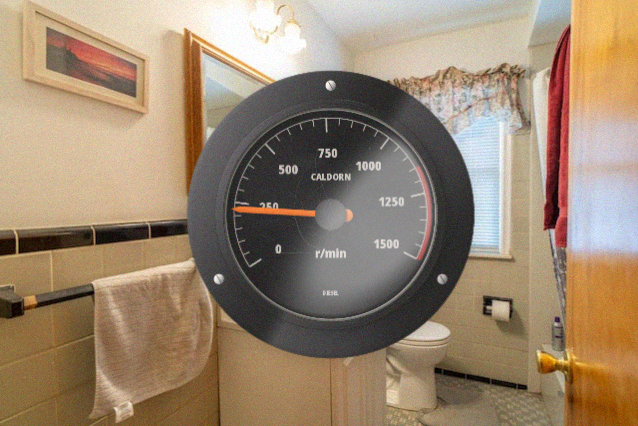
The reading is 225 rpm
